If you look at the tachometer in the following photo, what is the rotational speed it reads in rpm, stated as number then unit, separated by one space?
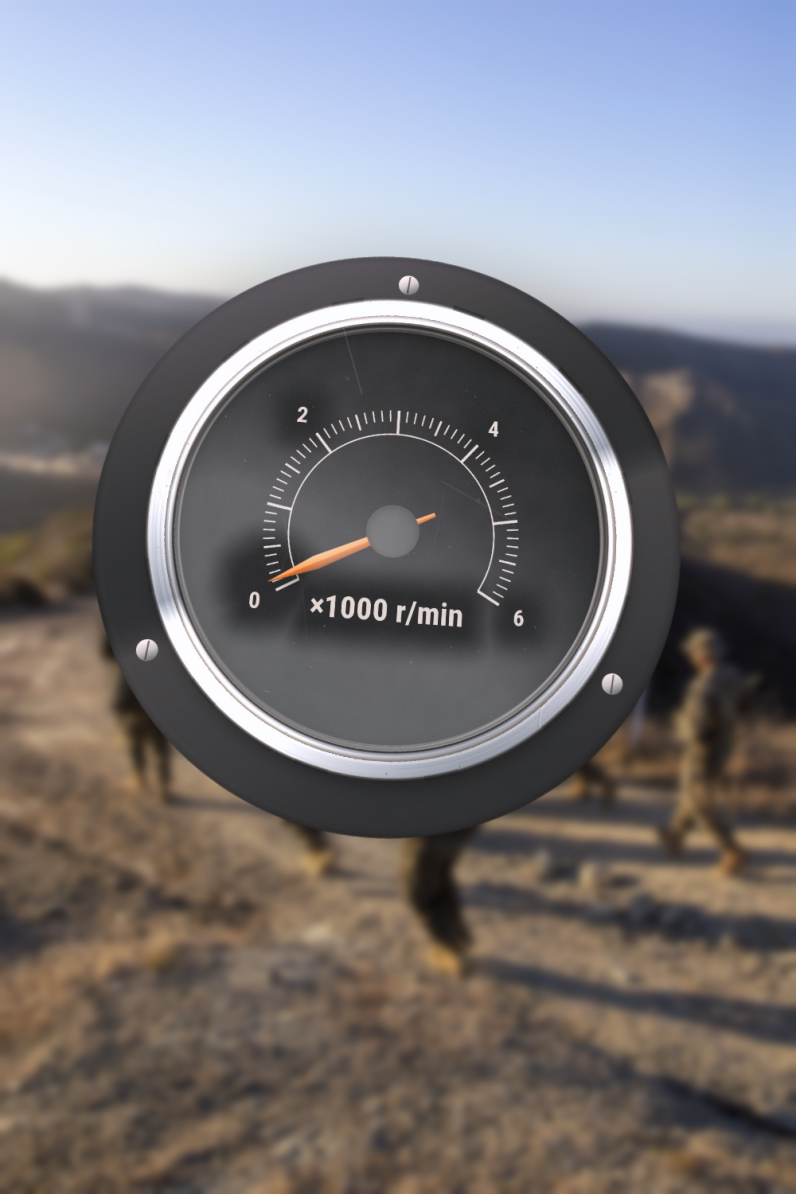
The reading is 100 rpm
